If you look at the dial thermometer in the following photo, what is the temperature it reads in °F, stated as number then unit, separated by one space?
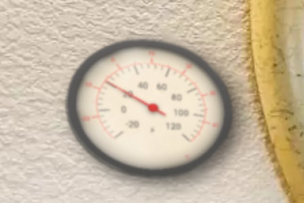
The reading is 20 °F
